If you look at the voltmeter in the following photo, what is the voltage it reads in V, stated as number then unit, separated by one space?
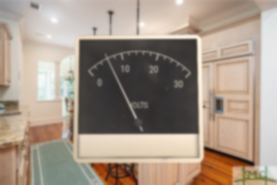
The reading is 6 V
